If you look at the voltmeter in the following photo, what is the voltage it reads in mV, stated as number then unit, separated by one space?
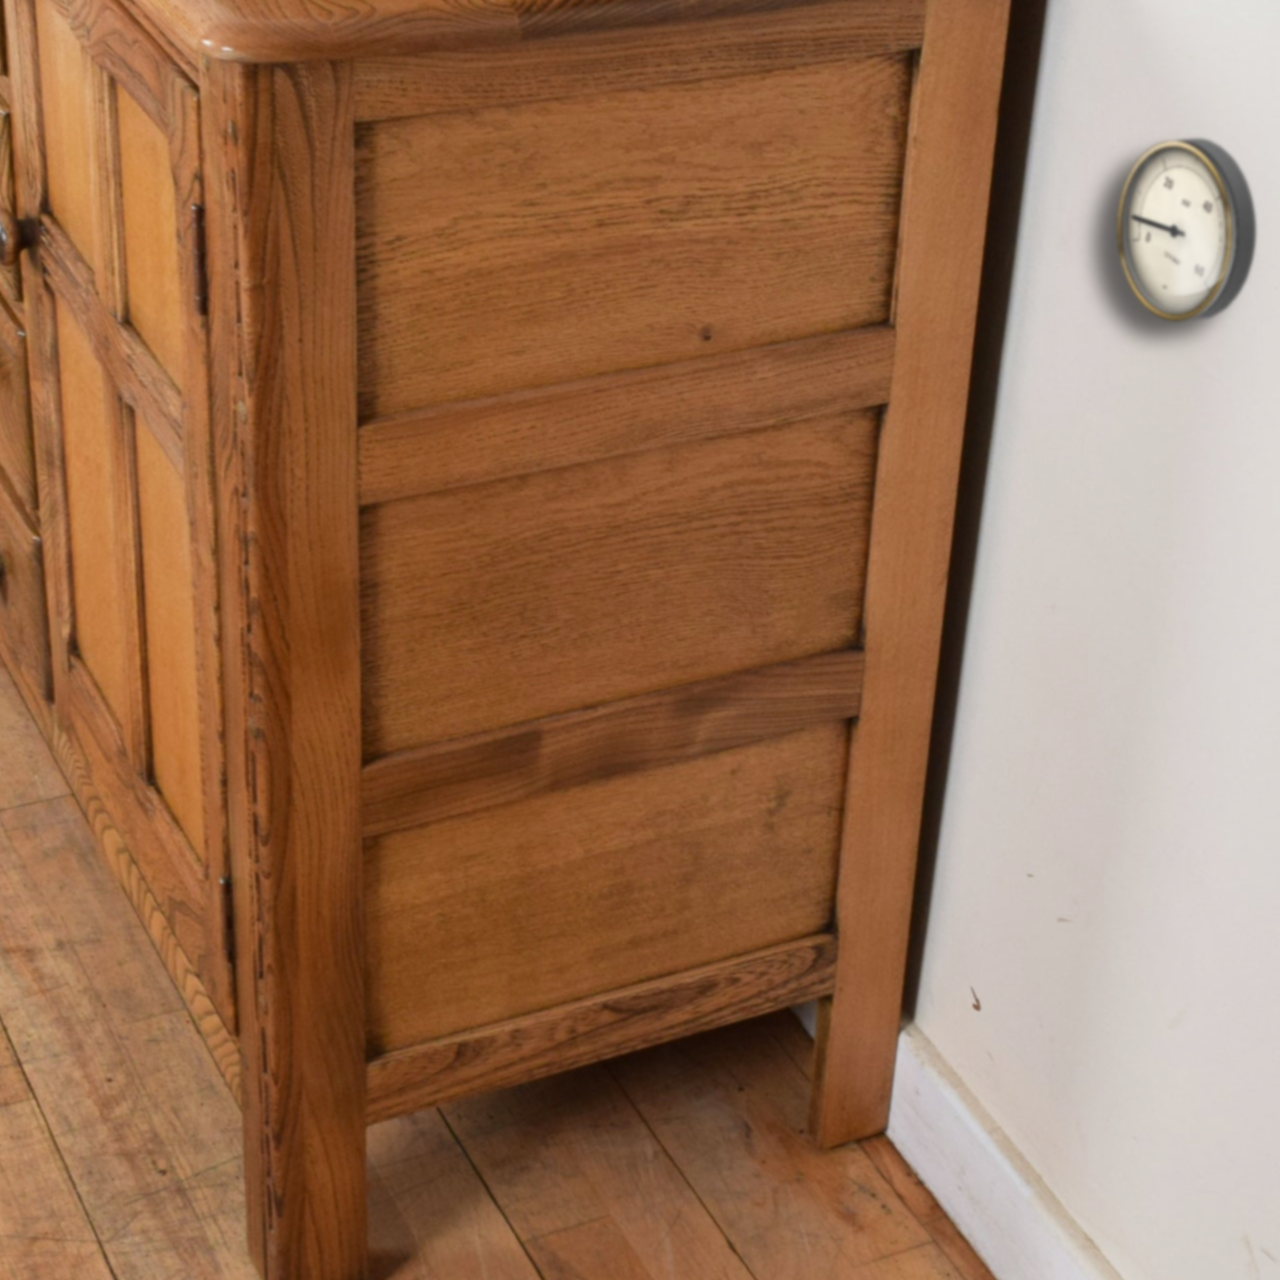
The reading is 5 mV
